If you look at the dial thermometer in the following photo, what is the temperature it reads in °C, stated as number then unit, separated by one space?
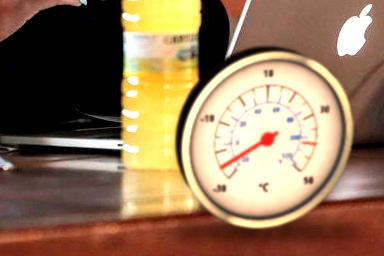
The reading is -25 °C
